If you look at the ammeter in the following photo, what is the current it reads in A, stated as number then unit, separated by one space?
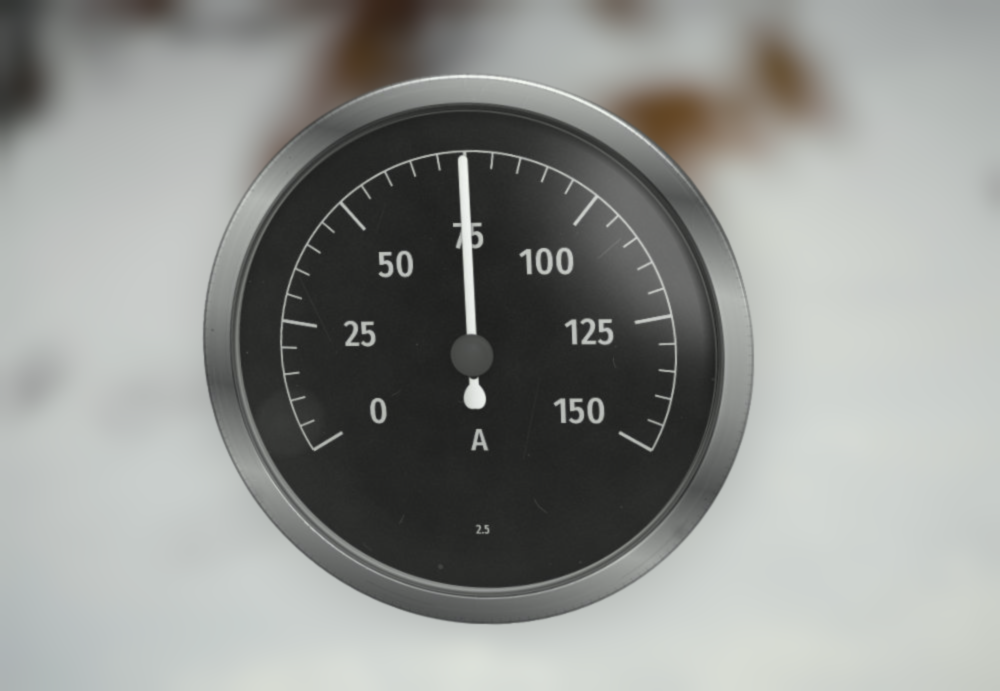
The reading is 75 A
